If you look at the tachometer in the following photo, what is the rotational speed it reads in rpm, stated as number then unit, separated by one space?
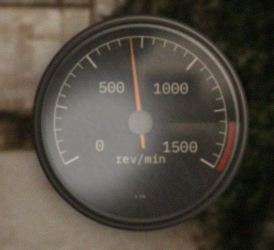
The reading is 700 rpm
